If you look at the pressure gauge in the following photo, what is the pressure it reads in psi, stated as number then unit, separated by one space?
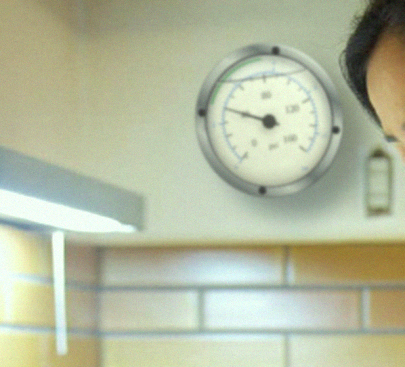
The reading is 40 psi
